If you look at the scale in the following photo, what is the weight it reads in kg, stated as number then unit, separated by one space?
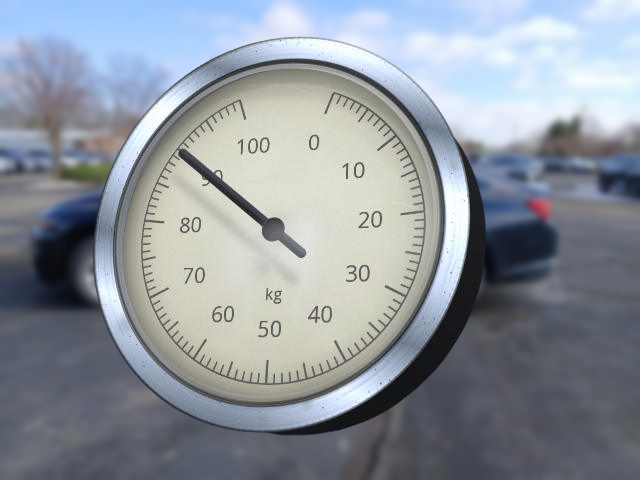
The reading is 90 kg
